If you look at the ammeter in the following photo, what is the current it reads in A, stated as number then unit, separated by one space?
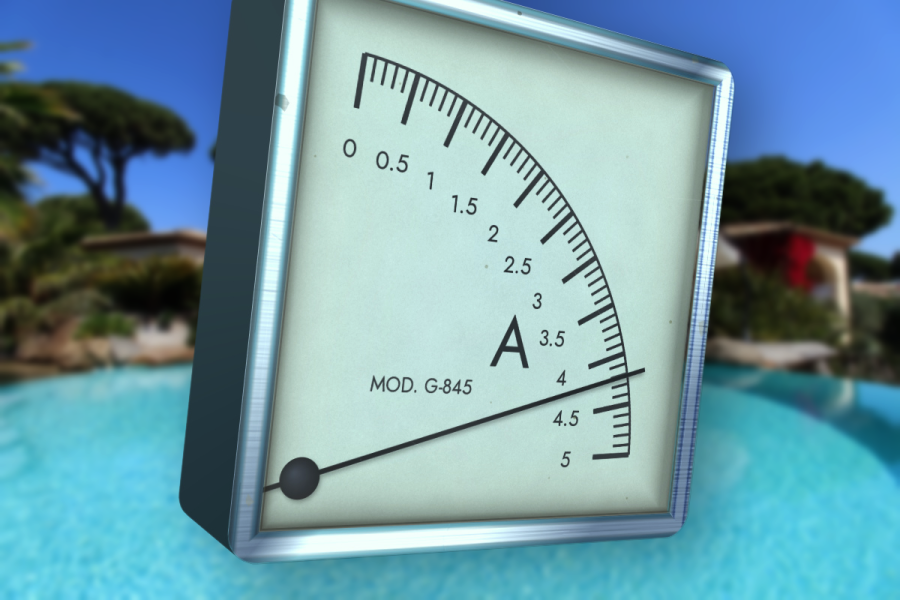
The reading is 4.2 A
